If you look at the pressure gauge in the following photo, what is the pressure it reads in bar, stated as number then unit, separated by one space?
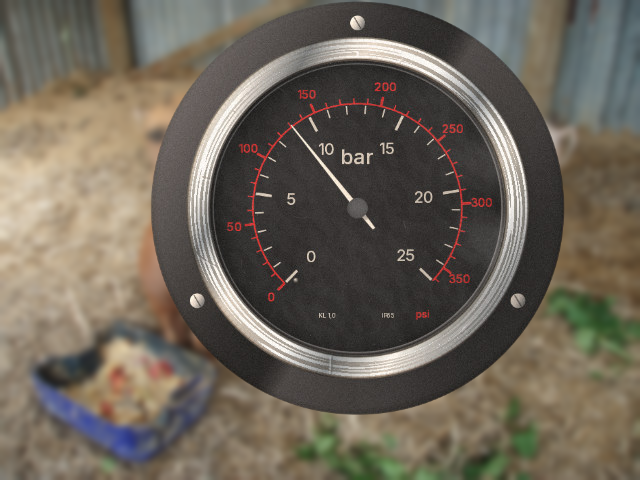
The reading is 9 bar
